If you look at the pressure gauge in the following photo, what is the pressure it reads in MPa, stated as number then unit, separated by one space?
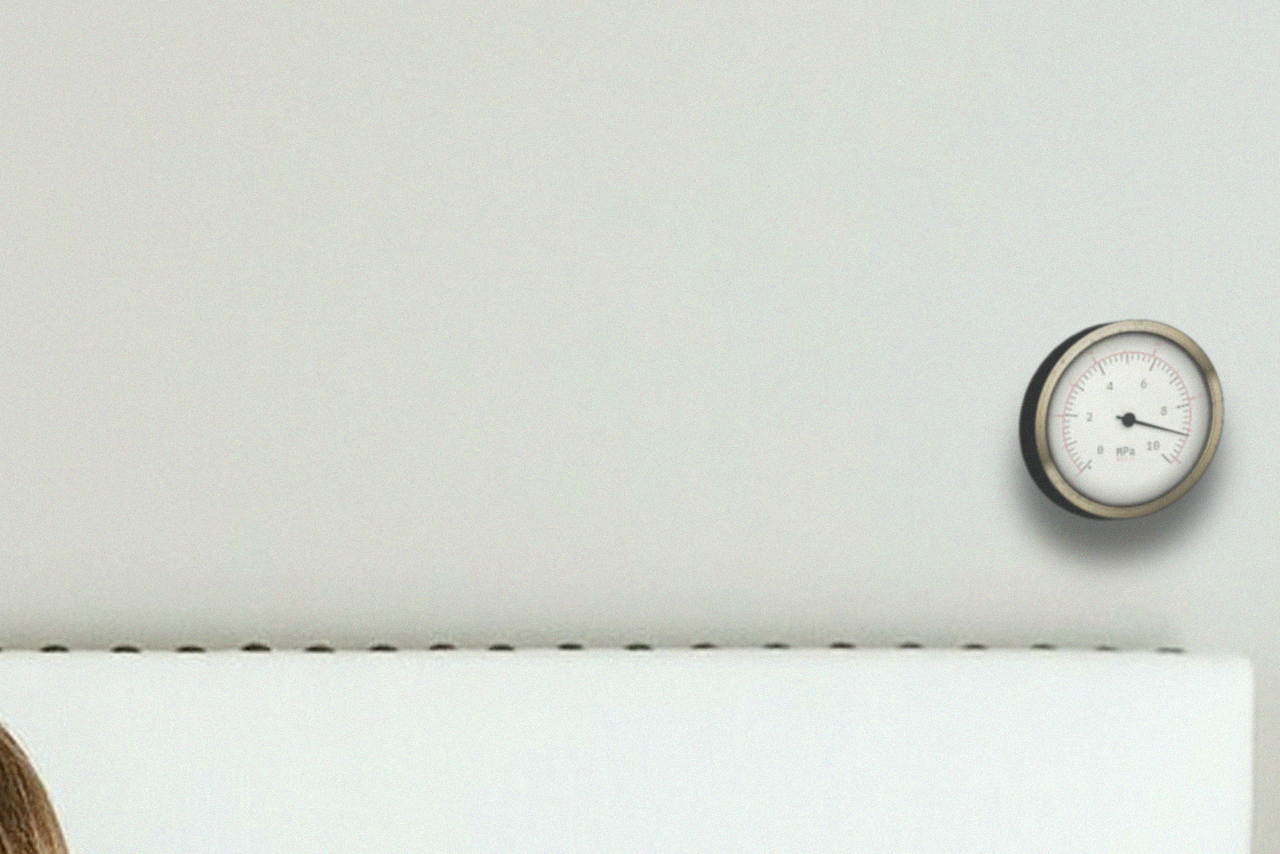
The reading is 9 MPa
